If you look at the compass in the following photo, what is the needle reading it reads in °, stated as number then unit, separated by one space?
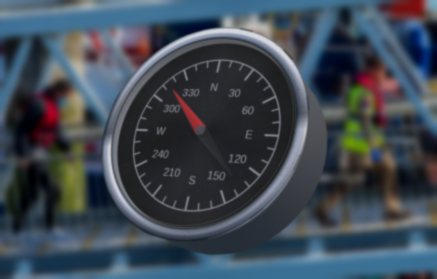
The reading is 315 °
